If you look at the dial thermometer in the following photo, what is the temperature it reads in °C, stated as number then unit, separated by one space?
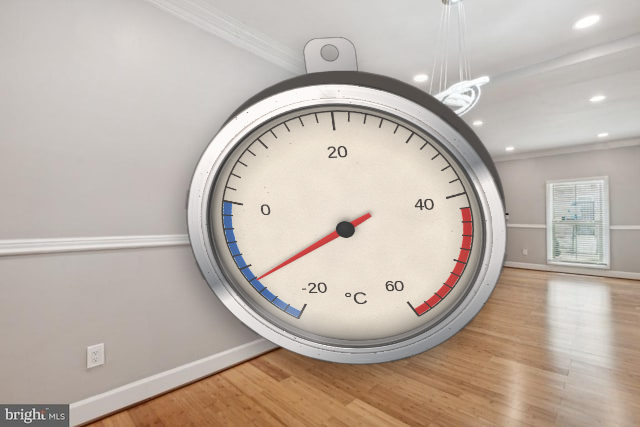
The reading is -12 °C
